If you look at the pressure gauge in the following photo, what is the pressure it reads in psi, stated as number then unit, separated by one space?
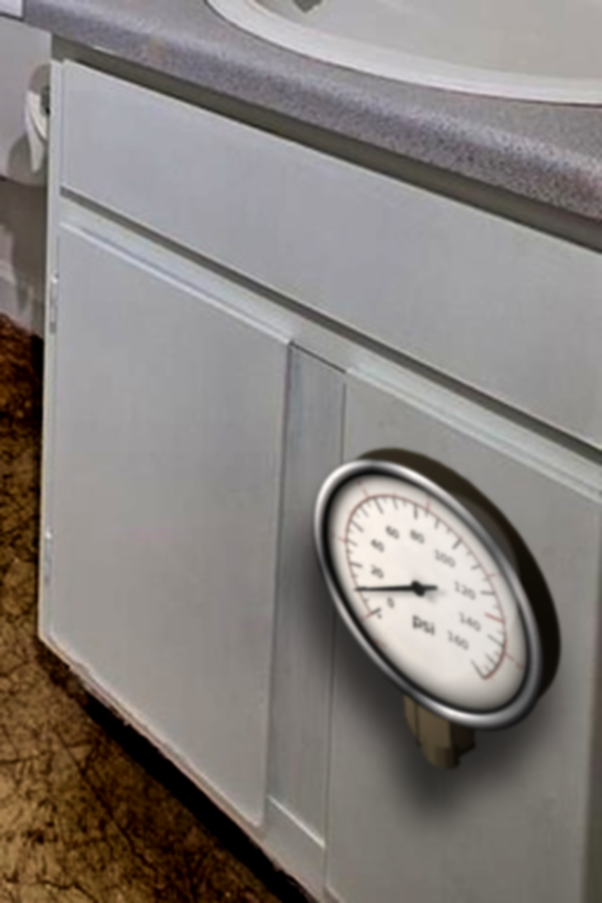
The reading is 10 psi
